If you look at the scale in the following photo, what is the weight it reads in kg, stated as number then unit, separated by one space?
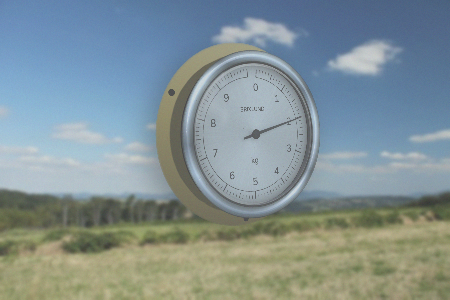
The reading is 2 kg
